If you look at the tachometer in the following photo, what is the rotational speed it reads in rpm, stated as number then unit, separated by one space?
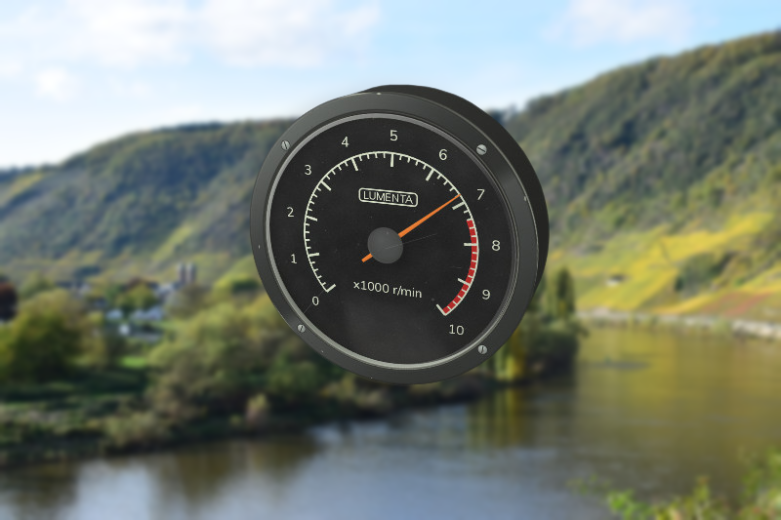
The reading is 6800 rpm
